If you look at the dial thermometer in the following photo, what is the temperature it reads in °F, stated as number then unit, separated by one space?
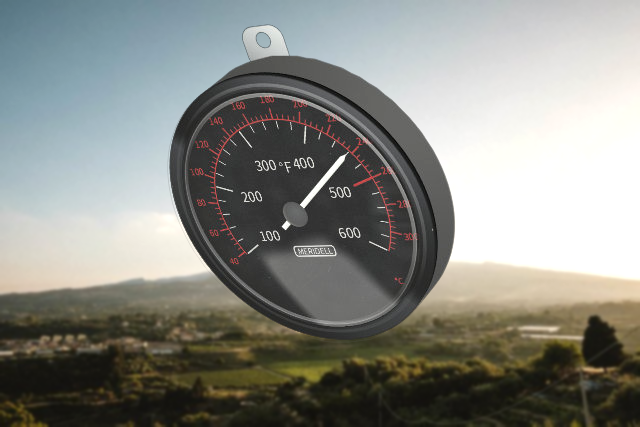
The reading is 460 °F
